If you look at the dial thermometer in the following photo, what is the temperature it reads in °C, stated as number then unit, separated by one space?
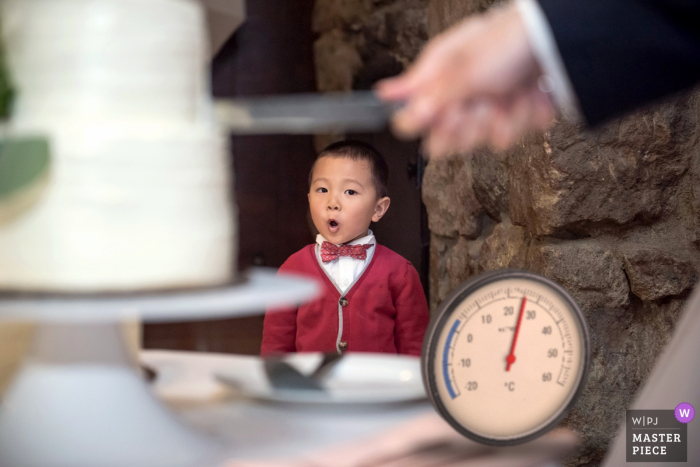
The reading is 25 °C
